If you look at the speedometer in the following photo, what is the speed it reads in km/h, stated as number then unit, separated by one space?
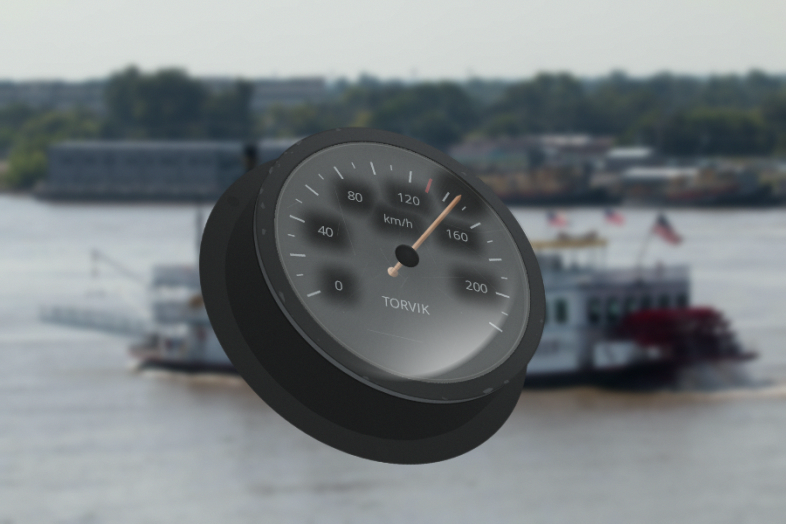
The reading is 145 km/h
